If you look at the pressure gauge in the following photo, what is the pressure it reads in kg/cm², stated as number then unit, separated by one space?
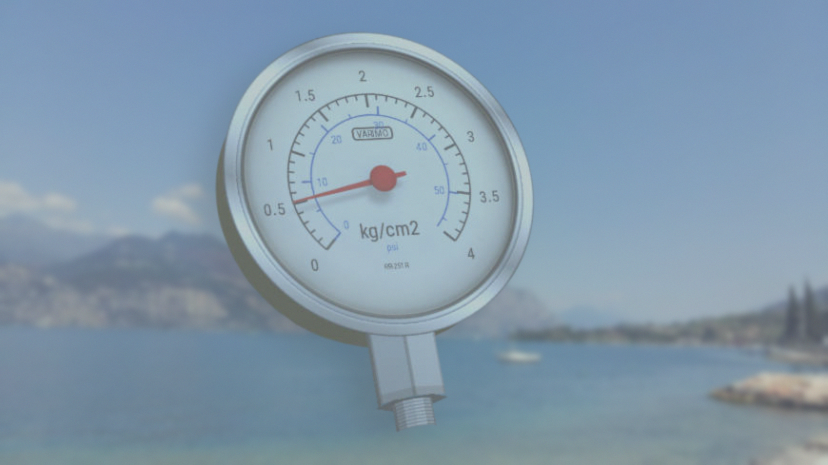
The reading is 0.5 kg/cm²
